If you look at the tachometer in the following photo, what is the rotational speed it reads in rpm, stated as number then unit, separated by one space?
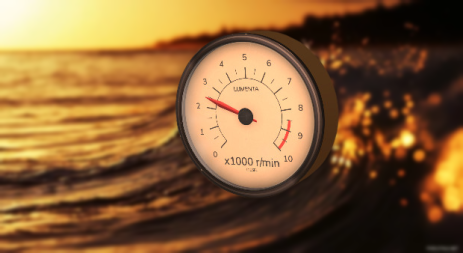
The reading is 2500 rpm
